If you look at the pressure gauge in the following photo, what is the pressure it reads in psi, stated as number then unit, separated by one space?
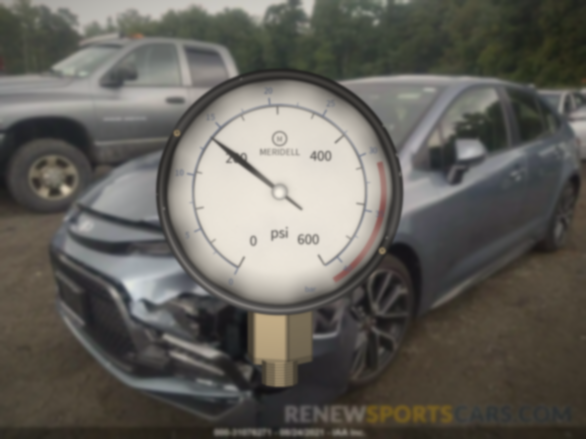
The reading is 200 psi
